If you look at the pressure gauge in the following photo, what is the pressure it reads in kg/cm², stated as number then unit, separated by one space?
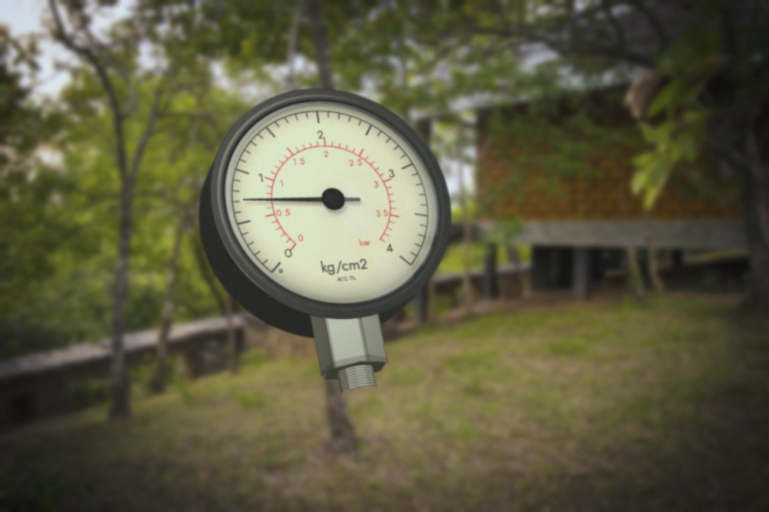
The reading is 0.7 kg/cm²
